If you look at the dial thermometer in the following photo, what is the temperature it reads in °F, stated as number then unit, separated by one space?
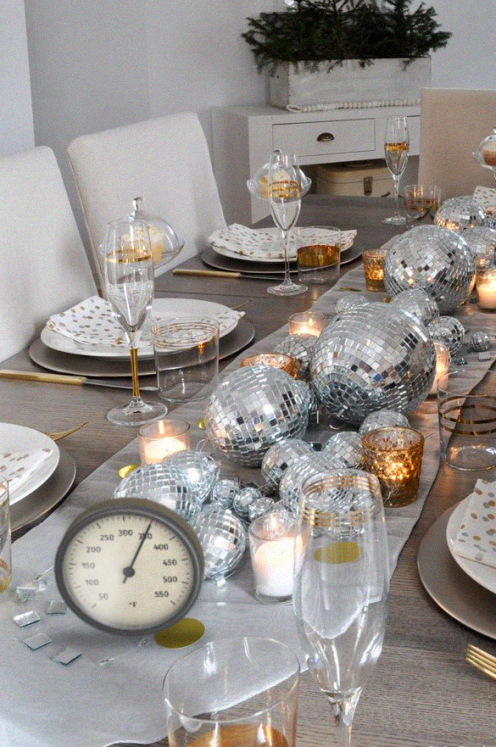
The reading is 350 °F
